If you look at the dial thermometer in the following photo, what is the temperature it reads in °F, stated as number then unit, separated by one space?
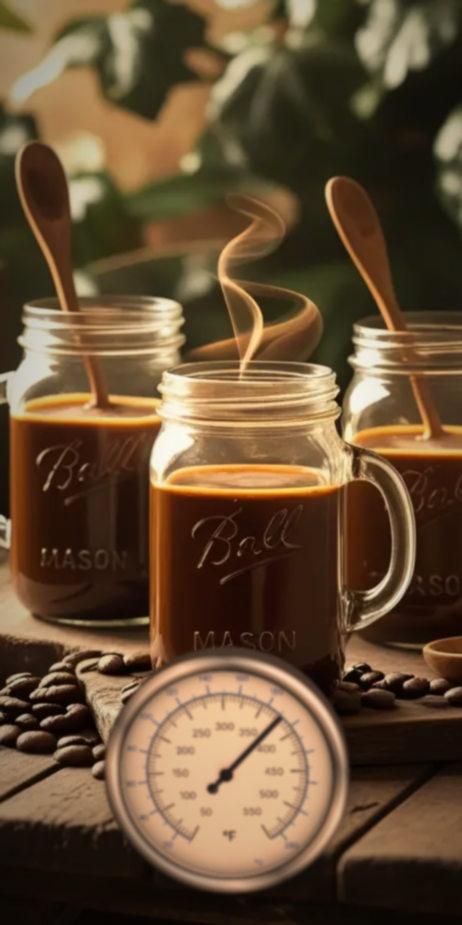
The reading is 375 °F
